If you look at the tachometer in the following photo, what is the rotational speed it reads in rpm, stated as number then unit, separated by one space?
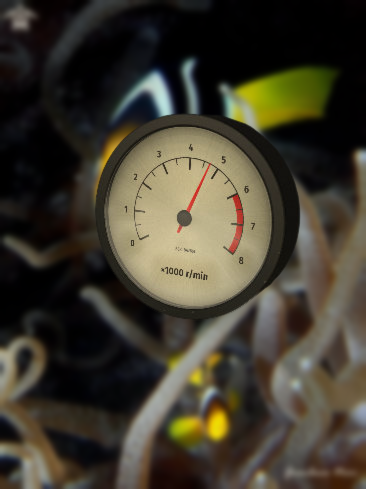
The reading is 4750 rpm
